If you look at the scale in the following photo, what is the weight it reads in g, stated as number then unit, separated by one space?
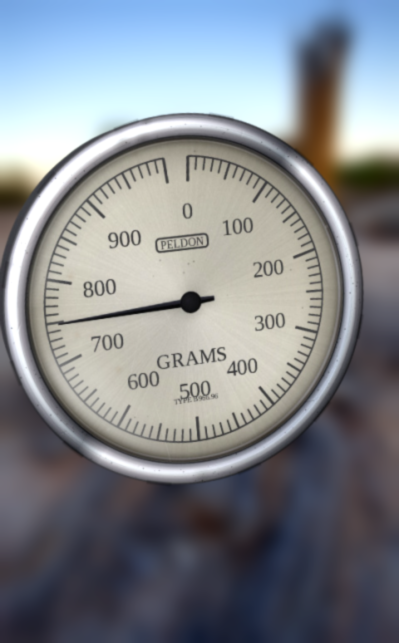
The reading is 750 g
